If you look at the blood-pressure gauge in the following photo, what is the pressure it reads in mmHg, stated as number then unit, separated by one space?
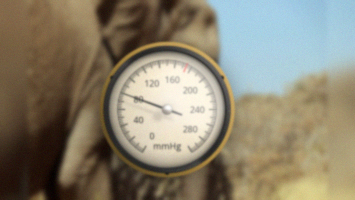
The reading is 80 mmHg
